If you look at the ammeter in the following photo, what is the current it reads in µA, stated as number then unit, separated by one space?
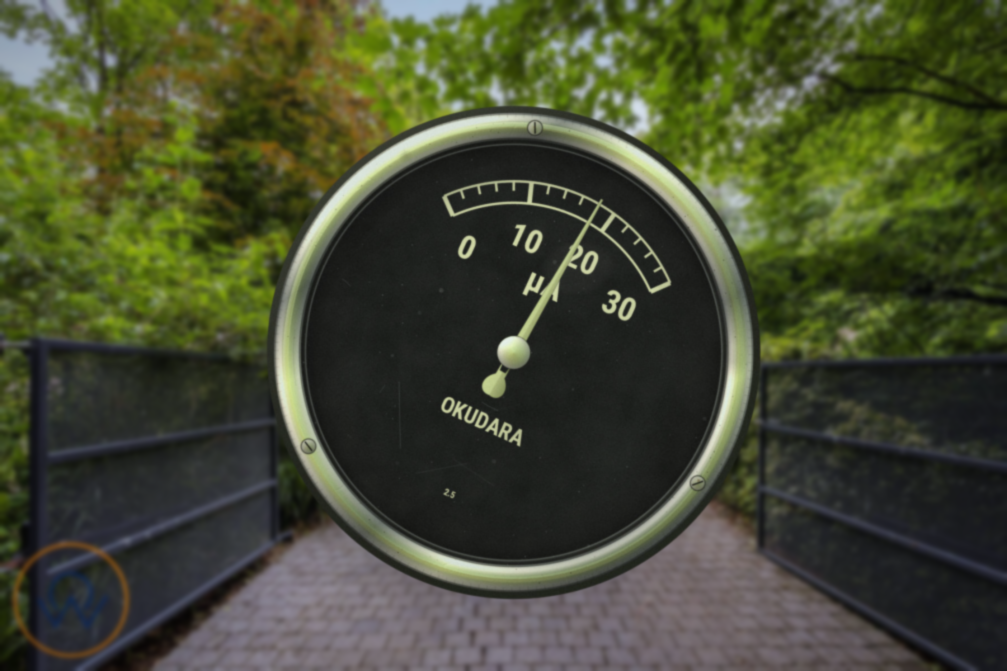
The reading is 18 µA
